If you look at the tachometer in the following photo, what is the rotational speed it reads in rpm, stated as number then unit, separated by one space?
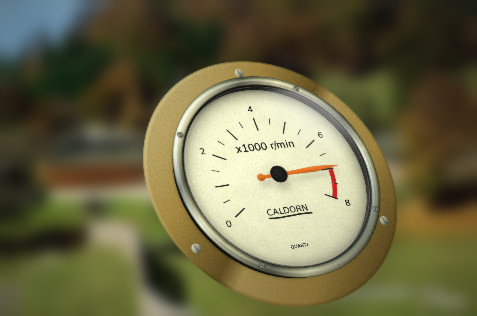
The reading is 7000 rpm
